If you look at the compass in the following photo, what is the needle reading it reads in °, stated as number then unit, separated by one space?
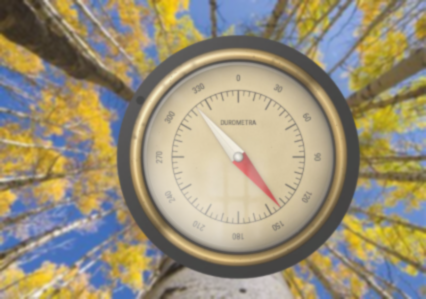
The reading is 140 °
